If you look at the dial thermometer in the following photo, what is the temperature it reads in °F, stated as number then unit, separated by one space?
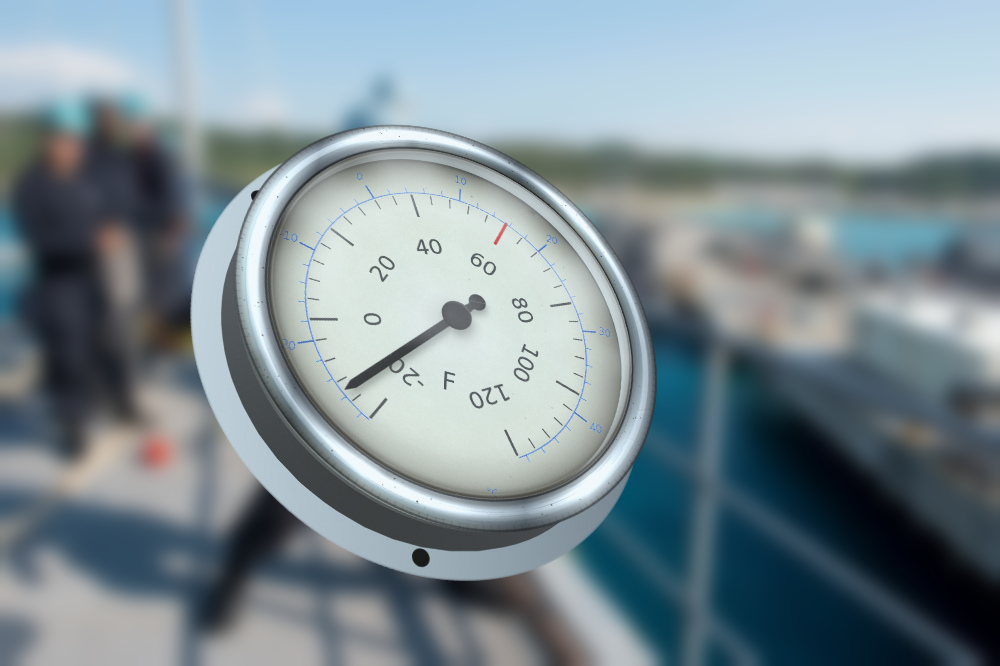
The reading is -14 °F
